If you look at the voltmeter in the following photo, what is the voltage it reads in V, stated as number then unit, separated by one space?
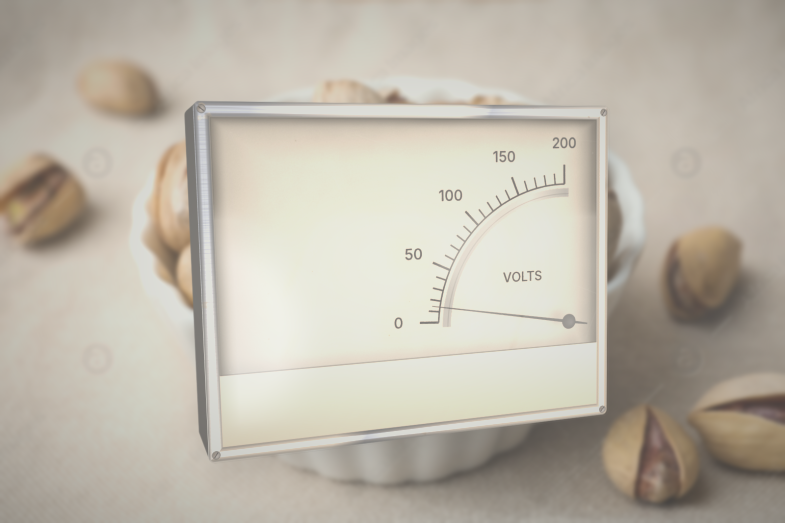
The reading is 15 V
